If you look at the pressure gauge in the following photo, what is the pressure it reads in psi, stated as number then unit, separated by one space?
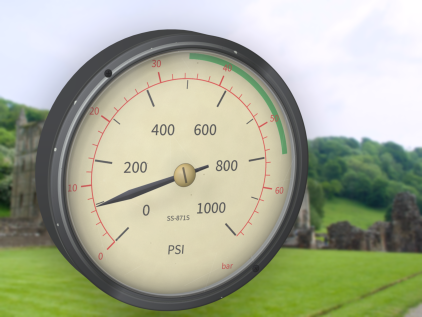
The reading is 100 psi
